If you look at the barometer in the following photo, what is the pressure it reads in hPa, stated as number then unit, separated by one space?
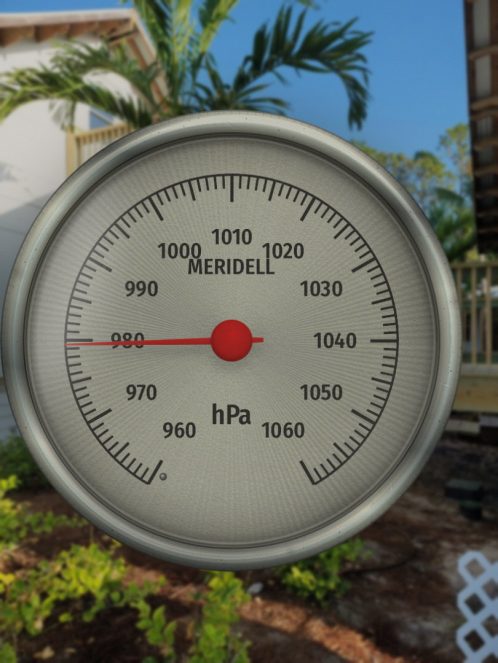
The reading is 979.5 hPa
